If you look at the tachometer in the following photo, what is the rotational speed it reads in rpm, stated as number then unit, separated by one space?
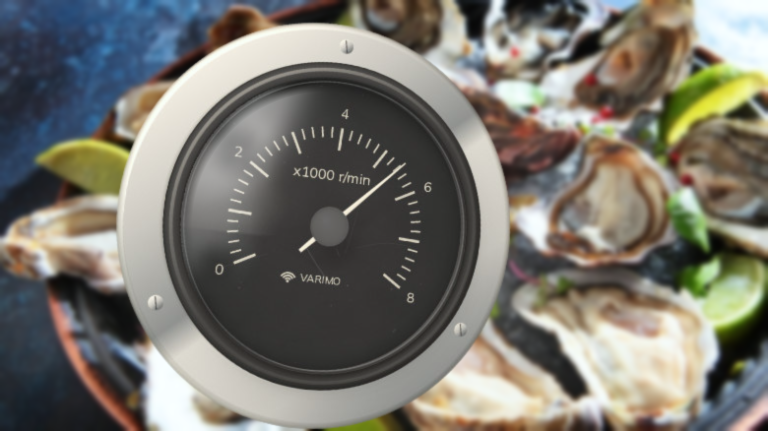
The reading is 5400 rpm
